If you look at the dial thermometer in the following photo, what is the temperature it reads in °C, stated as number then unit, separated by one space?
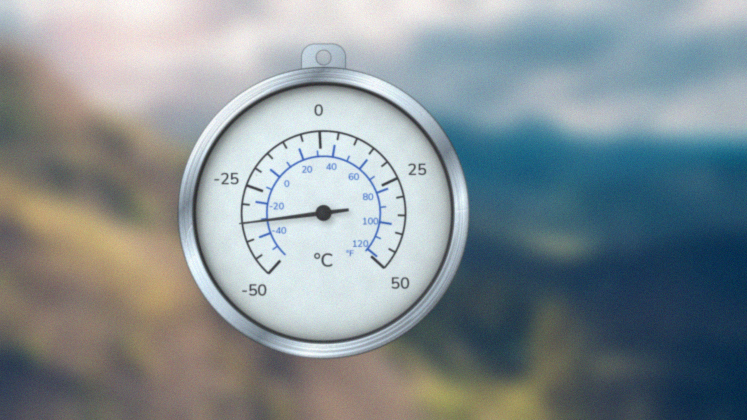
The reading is -35 °C
